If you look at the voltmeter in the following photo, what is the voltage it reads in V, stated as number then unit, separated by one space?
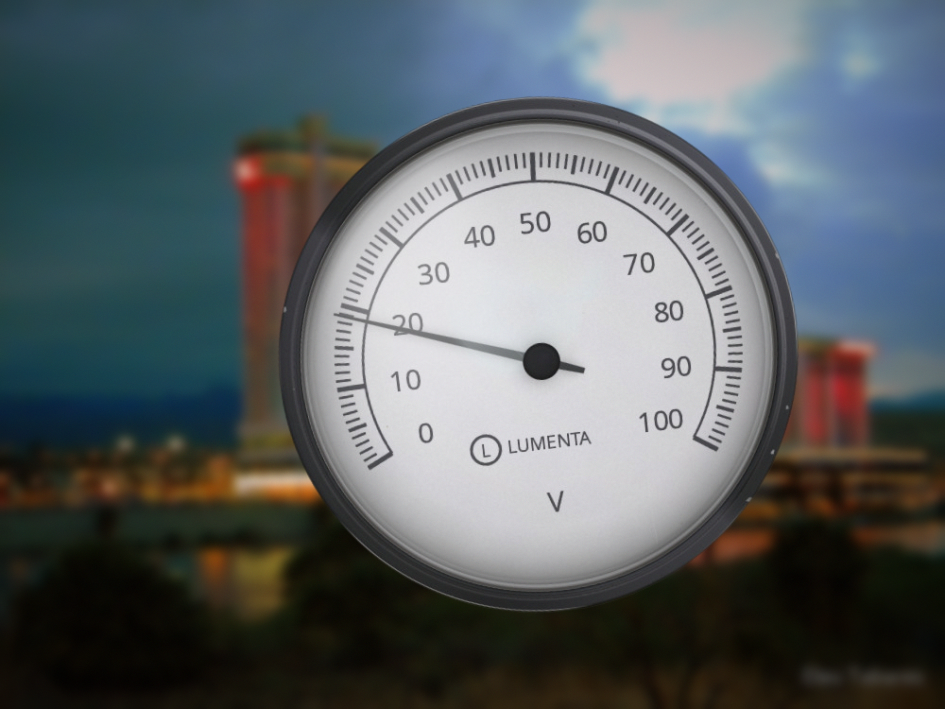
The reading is 19 V
